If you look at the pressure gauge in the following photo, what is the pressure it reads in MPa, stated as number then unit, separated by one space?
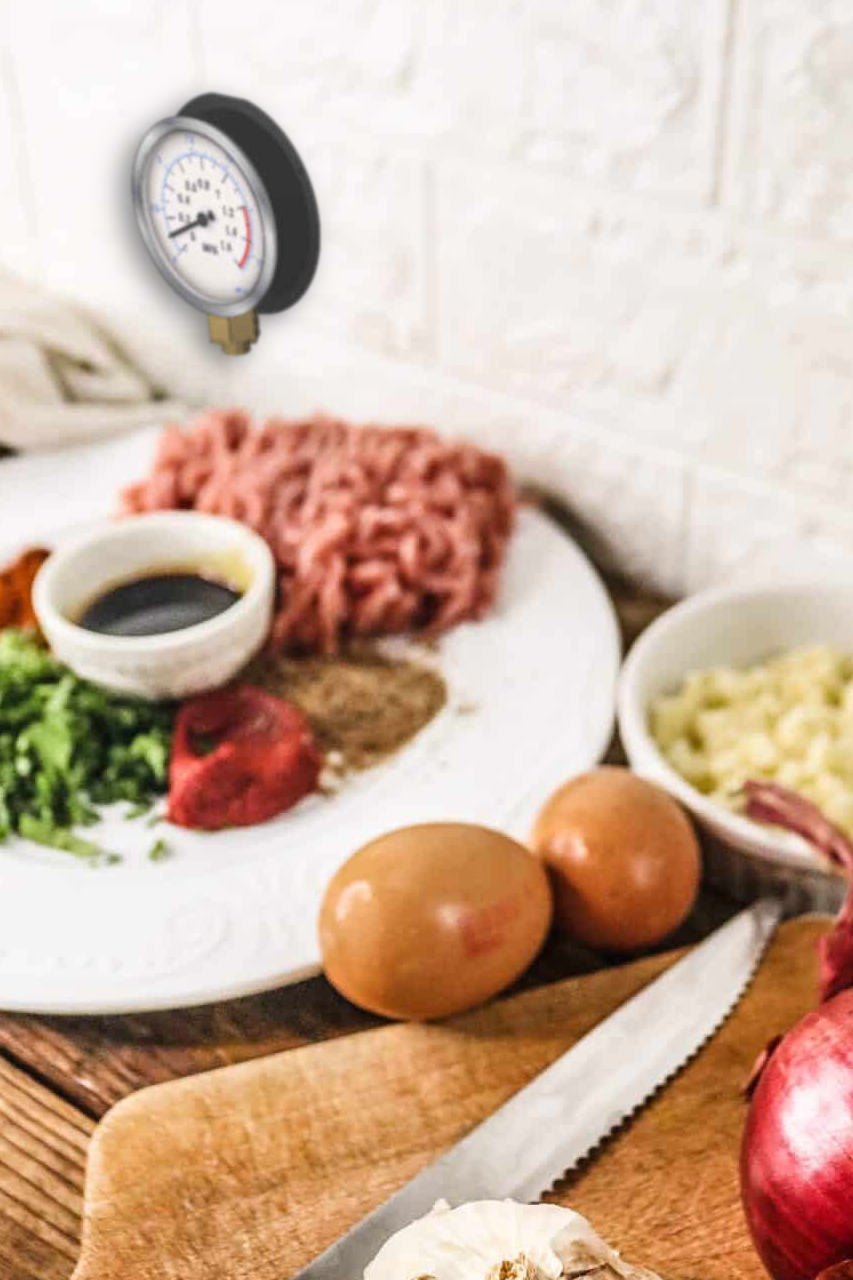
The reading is 0.1 MPa
